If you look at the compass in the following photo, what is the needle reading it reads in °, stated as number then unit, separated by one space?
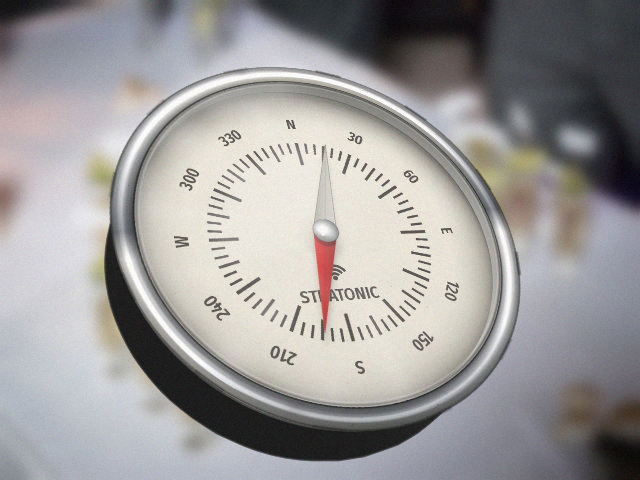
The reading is 195 °
